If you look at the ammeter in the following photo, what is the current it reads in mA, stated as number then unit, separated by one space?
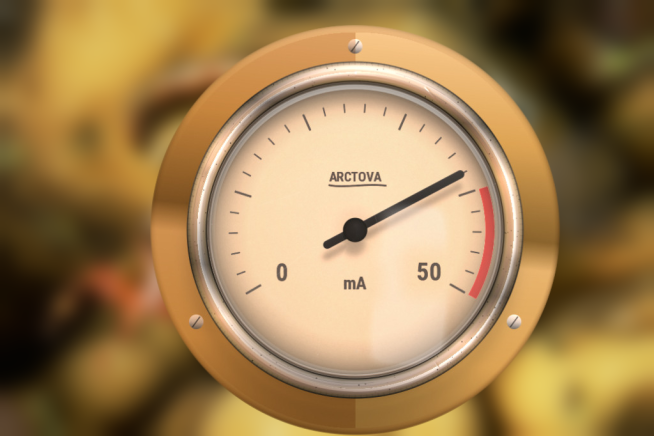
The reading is 38 mA
